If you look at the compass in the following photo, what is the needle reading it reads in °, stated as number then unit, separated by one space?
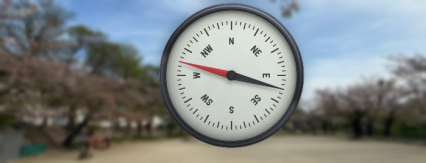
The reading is 285 °
